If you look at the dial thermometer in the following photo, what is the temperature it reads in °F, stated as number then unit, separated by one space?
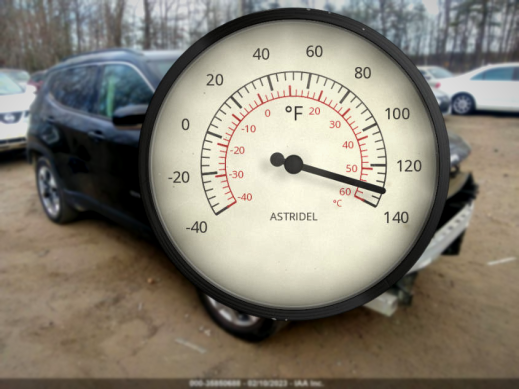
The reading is 132 °F
